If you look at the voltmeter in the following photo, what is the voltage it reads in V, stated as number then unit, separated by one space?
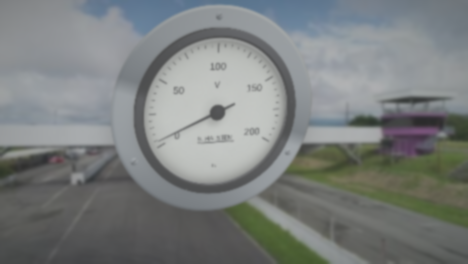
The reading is 5 V
